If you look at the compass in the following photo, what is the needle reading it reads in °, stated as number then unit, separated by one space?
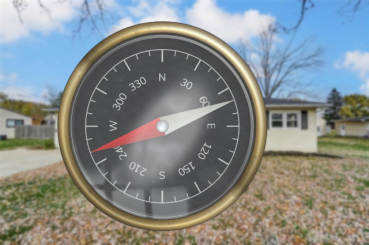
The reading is 250 °
